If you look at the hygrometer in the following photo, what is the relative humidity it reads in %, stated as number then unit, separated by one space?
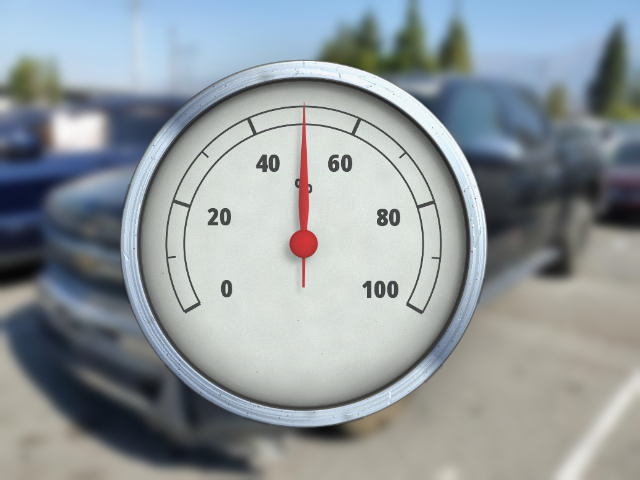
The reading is 50 %
